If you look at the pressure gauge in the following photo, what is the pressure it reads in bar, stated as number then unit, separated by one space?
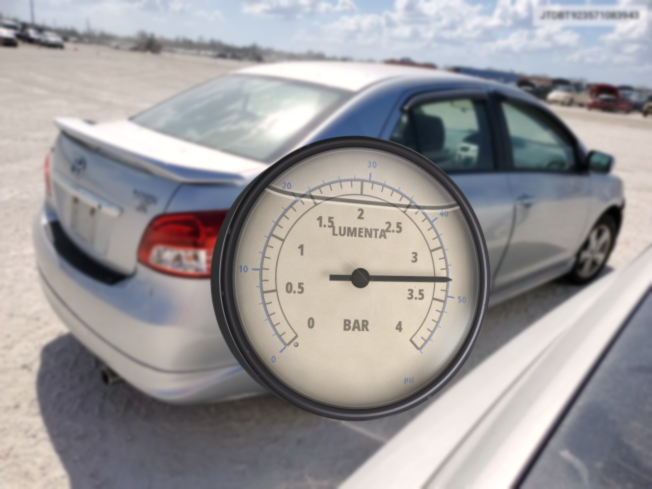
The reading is 3.3 bar
